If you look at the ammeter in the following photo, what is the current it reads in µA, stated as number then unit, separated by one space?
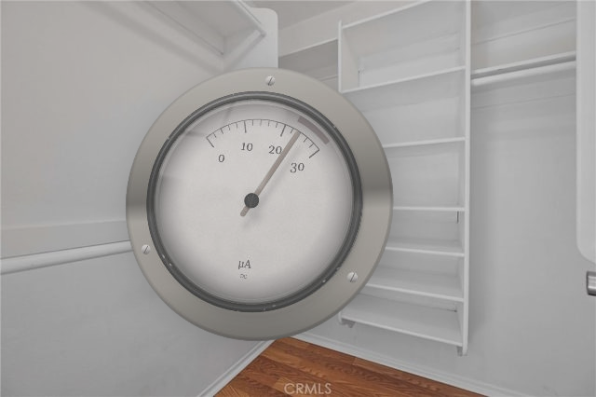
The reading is 24 µA
